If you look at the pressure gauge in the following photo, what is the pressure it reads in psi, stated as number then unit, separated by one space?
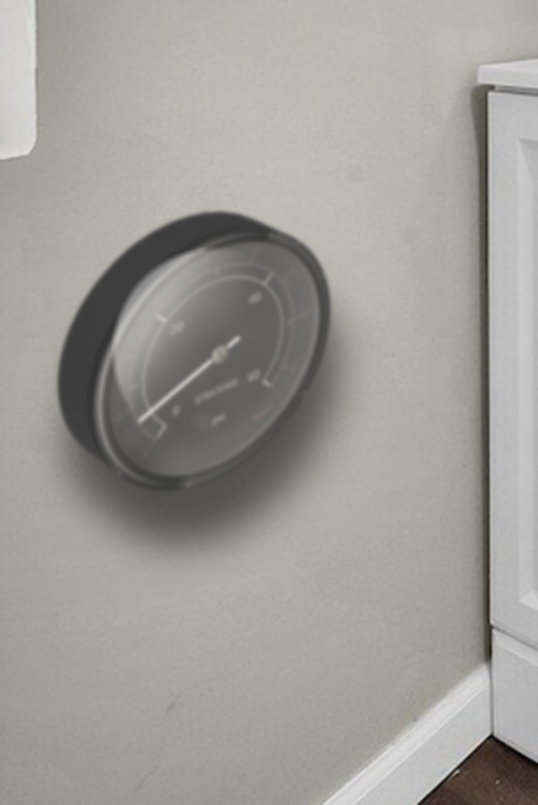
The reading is 5 psi
